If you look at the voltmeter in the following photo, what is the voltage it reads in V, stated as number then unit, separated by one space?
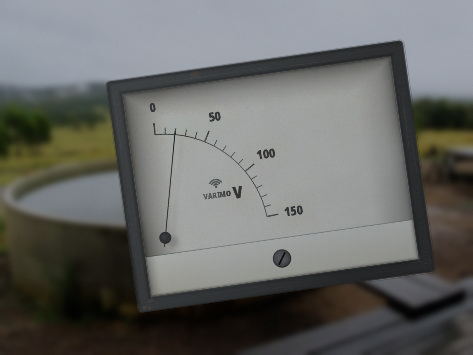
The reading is 20 V
